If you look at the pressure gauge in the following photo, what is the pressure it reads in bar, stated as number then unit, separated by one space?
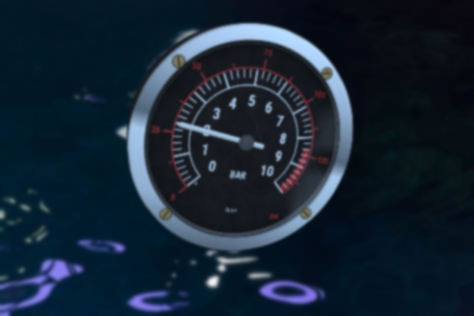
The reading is 2 bar
